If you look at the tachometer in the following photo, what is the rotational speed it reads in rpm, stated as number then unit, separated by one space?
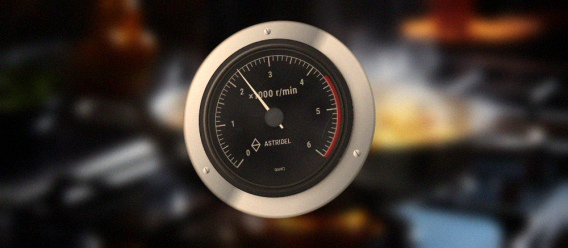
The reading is 2300 rpm
